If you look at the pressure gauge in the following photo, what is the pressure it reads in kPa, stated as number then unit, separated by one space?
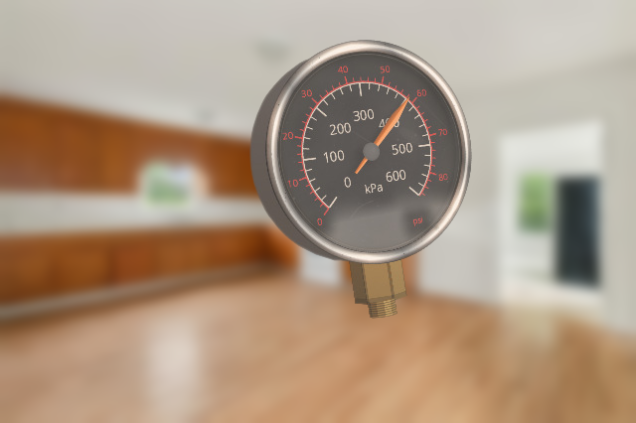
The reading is 400 kPa
